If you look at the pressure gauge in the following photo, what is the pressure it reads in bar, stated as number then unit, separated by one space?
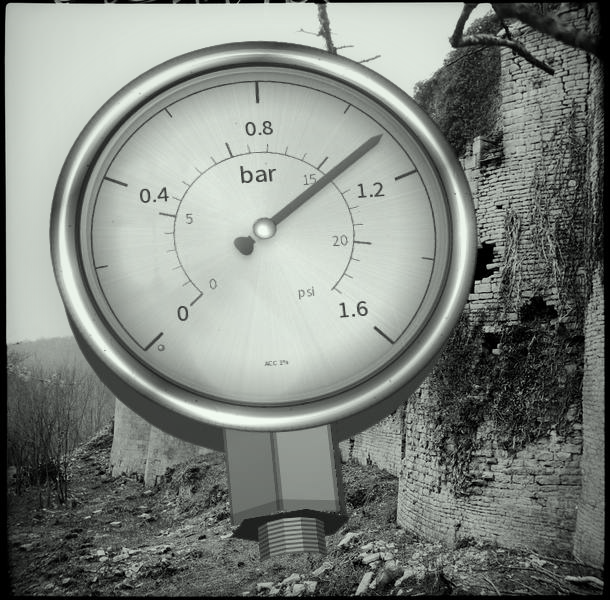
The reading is 1.1 bar
